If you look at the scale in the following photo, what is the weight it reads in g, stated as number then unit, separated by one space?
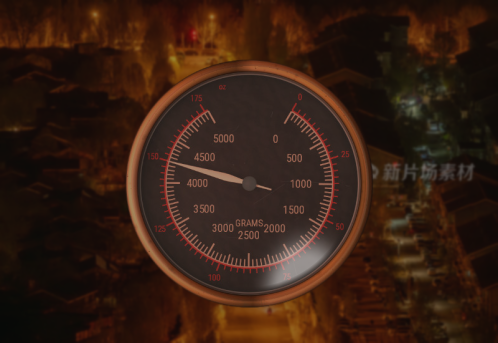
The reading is 4250 g
